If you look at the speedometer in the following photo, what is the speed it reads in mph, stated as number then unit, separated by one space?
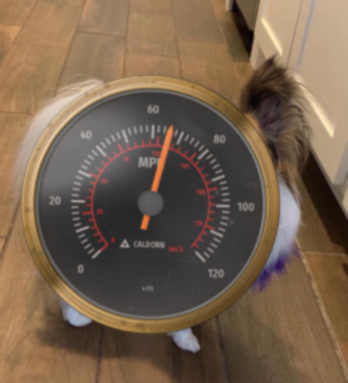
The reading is 66 mph
